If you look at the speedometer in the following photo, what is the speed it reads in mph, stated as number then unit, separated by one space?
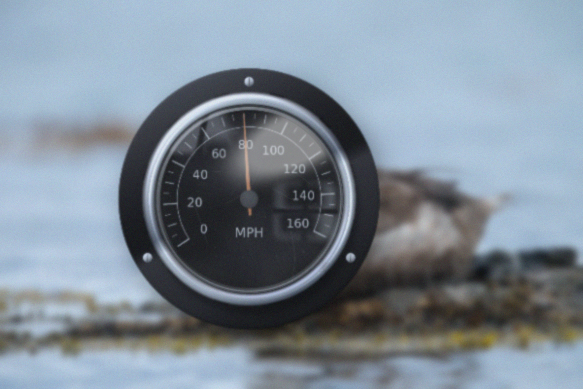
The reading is 80 mph
